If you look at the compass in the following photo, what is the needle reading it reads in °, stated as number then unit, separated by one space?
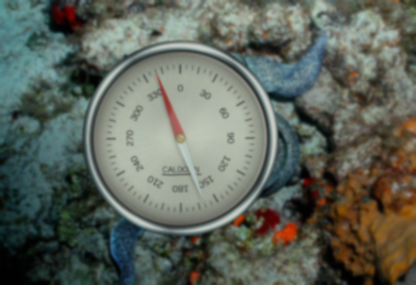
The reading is 340 °
